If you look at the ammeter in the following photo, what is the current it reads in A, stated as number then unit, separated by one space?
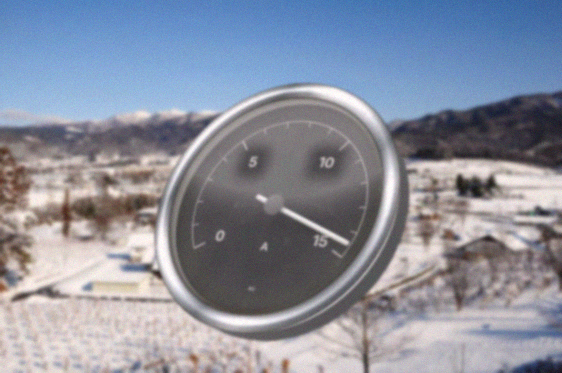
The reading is 14.5 A
